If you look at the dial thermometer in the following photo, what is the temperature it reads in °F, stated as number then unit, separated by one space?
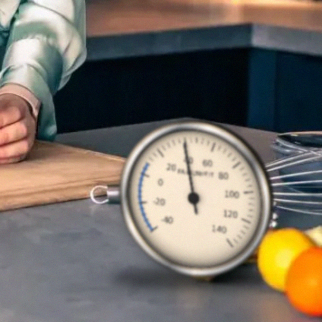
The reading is 40 °F
